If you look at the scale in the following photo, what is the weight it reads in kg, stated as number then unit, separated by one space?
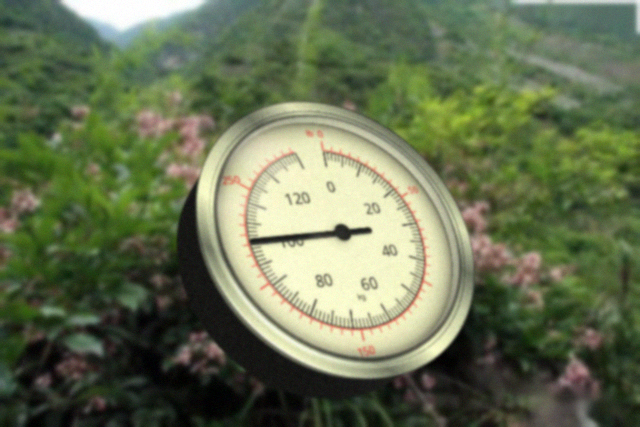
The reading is 100 kg
